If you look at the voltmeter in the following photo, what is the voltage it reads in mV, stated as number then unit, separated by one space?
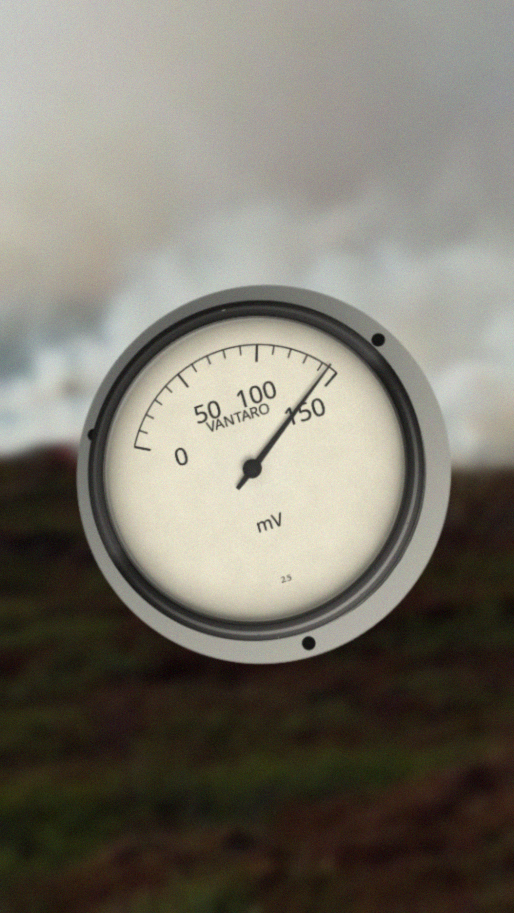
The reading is 145 mV
